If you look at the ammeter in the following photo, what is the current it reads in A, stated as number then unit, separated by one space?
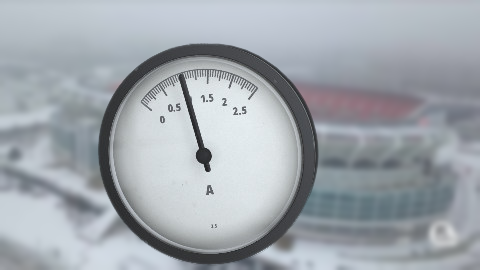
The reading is 1 A
